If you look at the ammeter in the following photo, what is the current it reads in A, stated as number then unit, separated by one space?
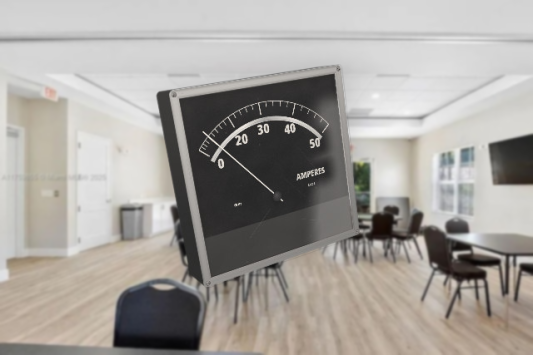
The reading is 10 A
